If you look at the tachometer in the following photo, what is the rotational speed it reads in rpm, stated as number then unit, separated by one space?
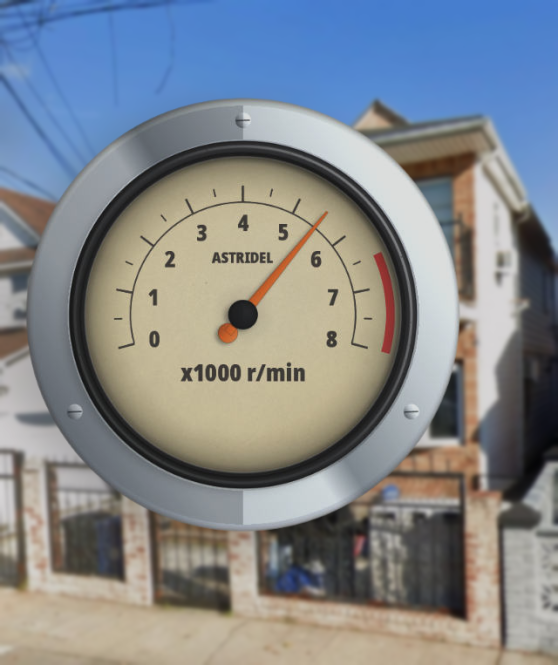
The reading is 5500 rpm
